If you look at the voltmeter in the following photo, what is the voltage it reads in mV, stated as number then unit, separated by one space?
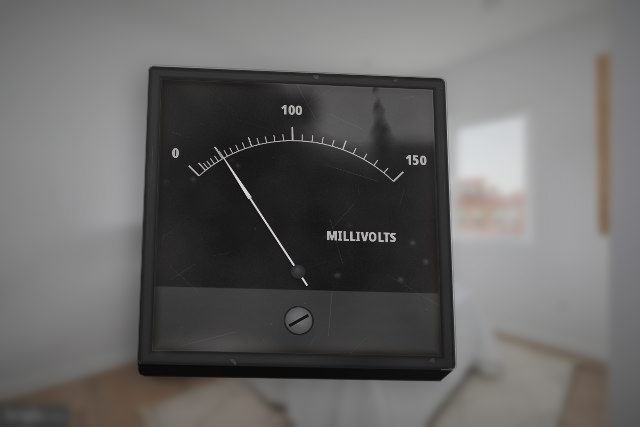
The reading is 50 mV
